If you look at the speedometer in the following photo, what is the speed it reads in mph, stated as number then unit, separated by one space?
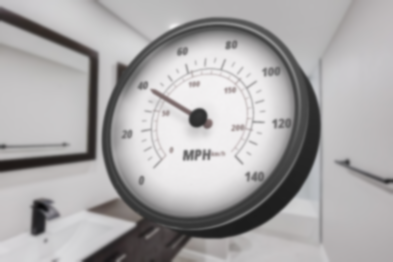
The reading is 40 mph
